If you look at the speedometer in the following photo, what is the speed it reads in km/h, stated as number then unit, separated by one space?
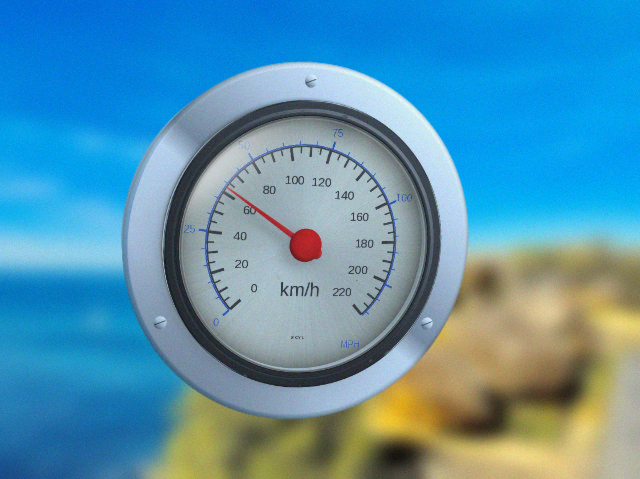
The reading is 62.5 km/h
